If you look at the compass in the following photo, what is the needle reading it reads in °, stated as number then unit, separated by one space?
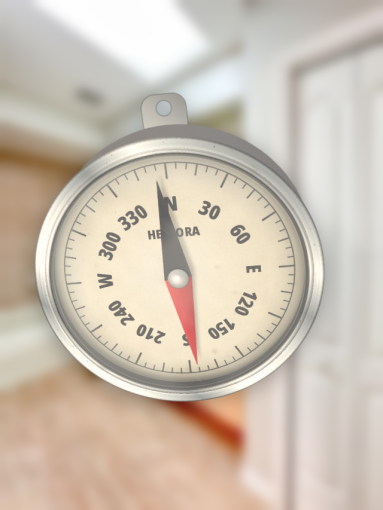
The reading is 175 °
